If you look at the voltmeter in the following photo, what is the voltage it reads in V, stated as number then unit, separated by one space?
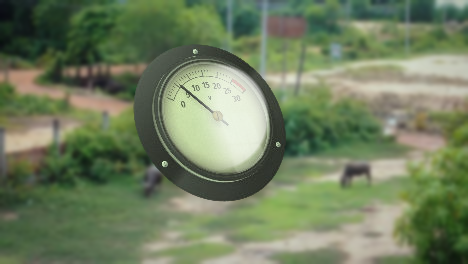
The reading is 5 V
